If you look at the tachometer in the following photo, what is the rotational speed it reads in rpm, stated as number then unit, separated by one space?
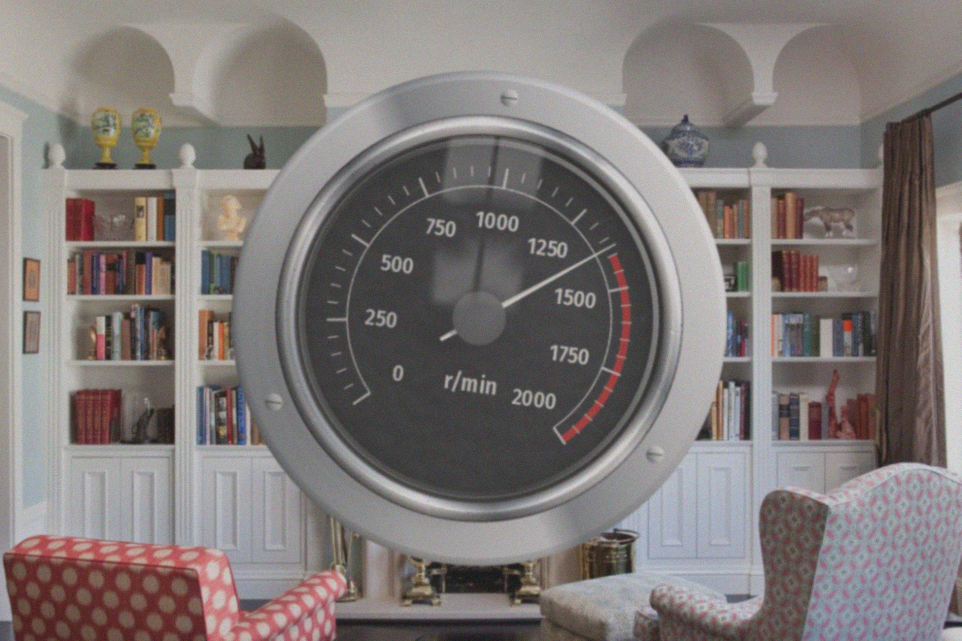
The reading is 1375 rpm
